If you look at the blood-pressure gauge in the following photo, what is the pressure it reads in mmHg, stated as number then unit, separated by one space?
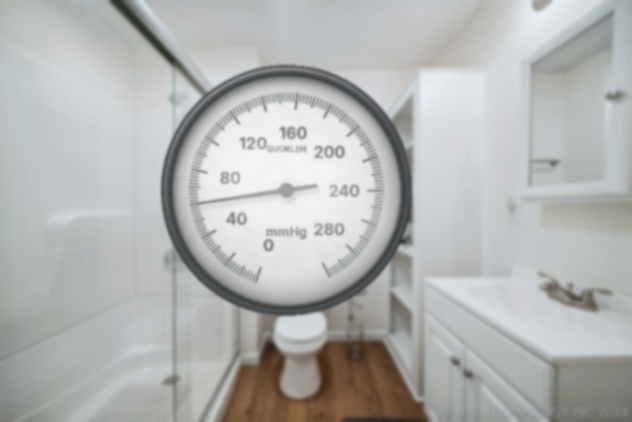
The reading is 60 mmHg
